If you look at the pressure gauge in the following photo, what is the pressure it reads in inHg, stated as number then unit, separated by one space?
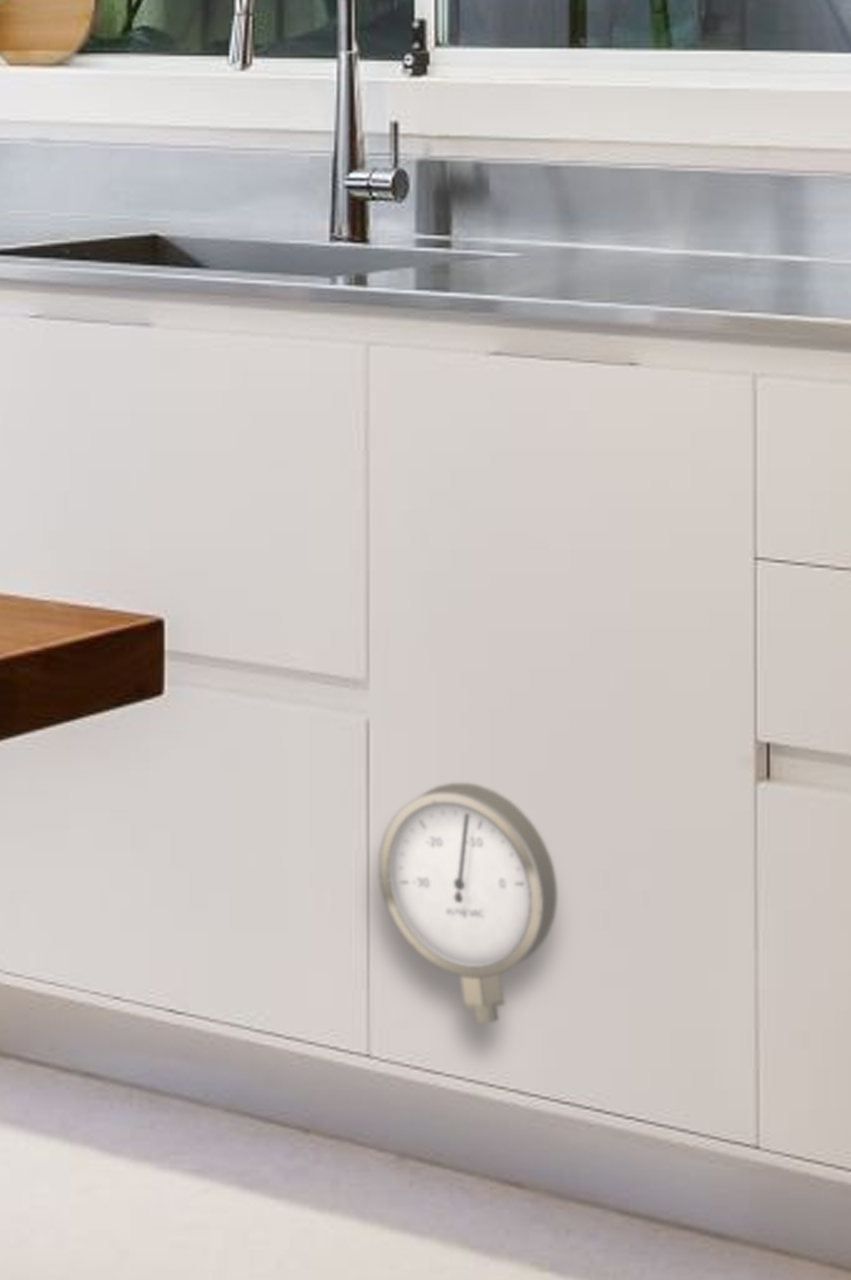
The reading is -12 inHg
